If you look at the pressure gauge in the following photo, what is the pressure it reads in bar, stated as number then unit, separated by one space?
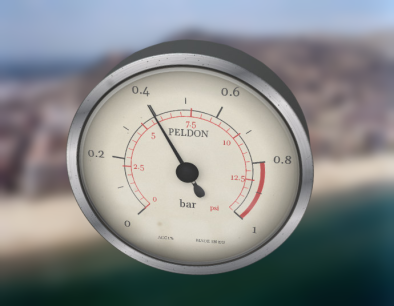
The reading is 0.4 bar
